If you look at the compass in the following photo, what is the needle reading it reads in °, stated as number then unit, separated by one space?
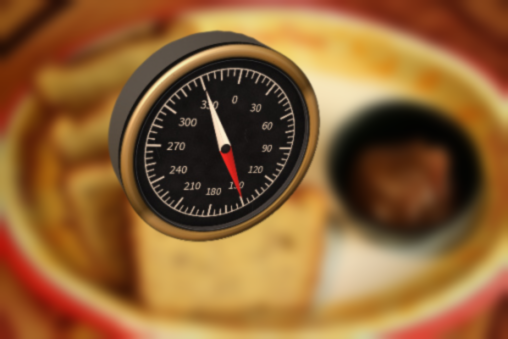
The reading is 150 °
